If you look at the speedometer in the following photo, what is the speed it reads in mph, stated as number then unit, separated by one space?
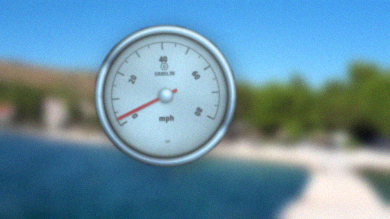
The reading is 2.5 mph
